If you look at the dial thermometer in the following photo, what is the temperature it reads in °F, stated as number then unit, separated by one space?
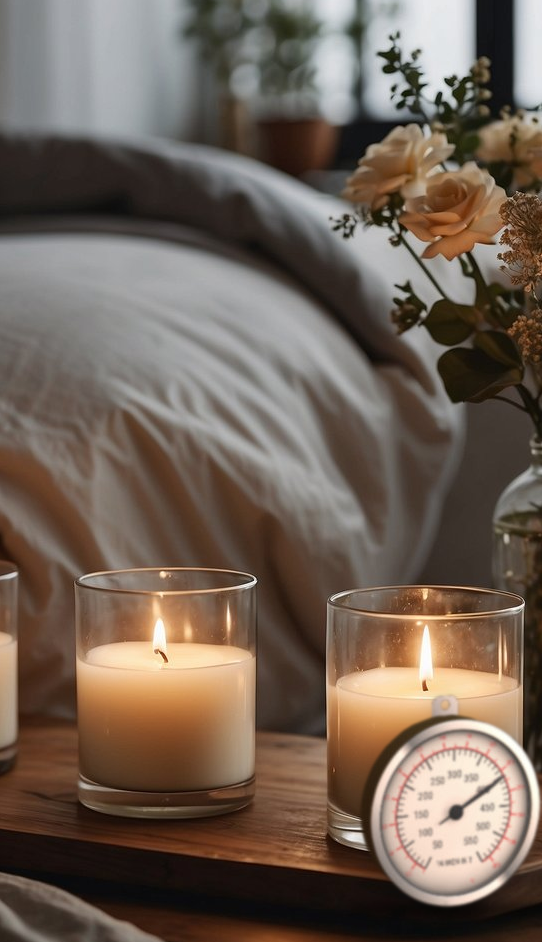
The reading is 400 °F
